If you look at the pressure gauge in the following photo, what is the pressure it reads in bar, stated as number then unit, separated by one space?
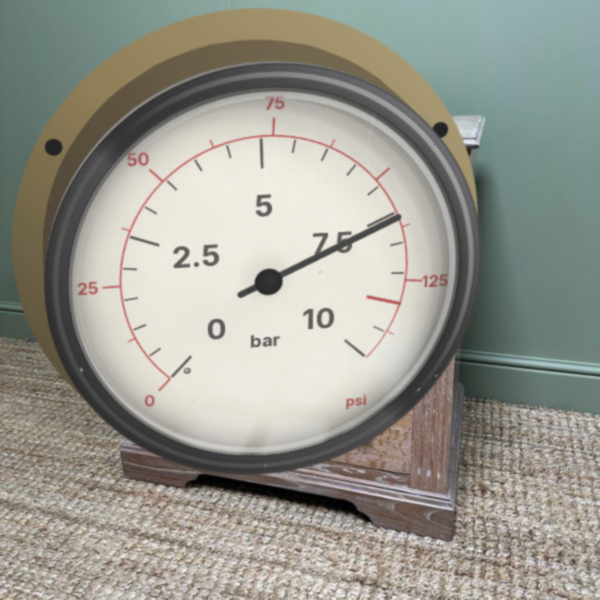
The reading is 7.5 bar
